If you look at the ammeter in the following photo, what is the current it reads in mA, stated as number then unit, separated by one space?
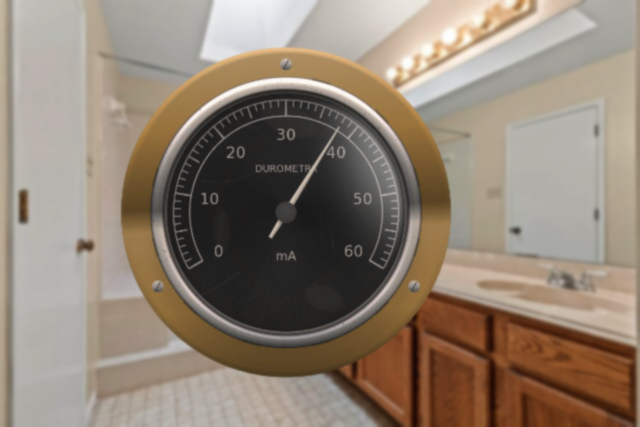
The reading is 38 mA
